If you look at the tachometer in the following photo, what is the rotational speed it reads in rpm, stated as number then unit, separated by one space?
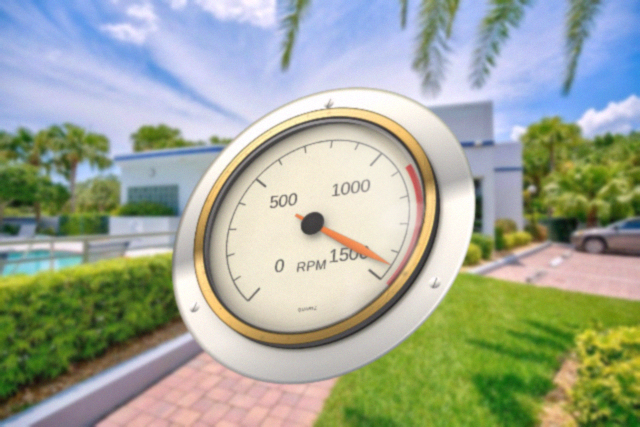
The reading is 1450 rpm
